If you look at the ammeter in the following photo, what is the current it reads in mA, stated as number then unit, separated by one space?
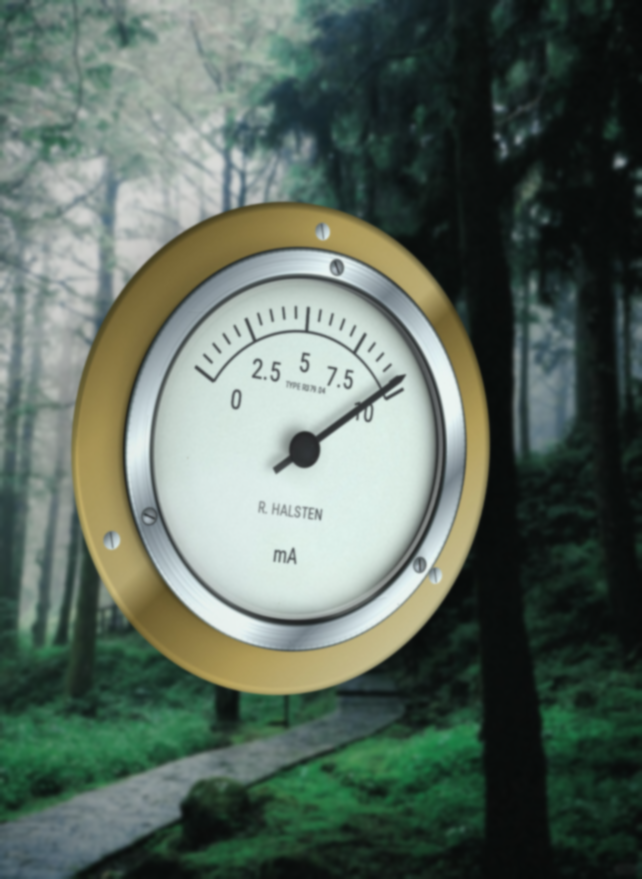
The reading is 9.5 mA
